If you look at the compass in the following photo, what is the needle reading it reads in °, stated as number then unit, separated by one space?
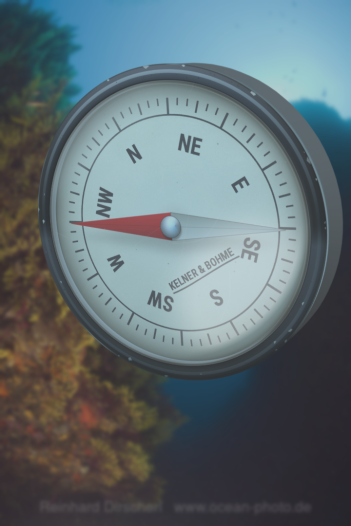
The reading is 300 °
